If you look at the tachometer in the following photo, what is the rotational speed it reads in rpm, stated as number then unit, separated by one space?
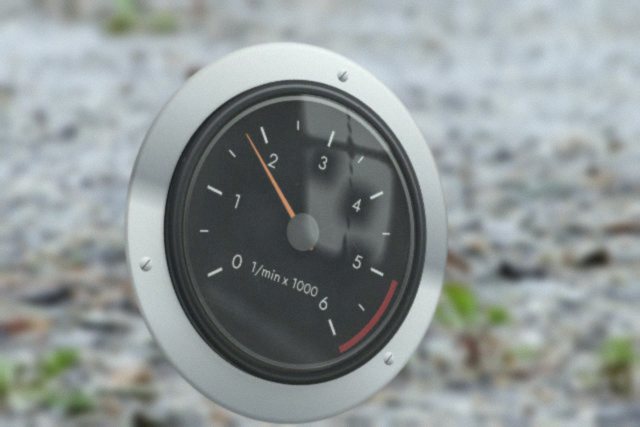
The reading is 1750 rpm
